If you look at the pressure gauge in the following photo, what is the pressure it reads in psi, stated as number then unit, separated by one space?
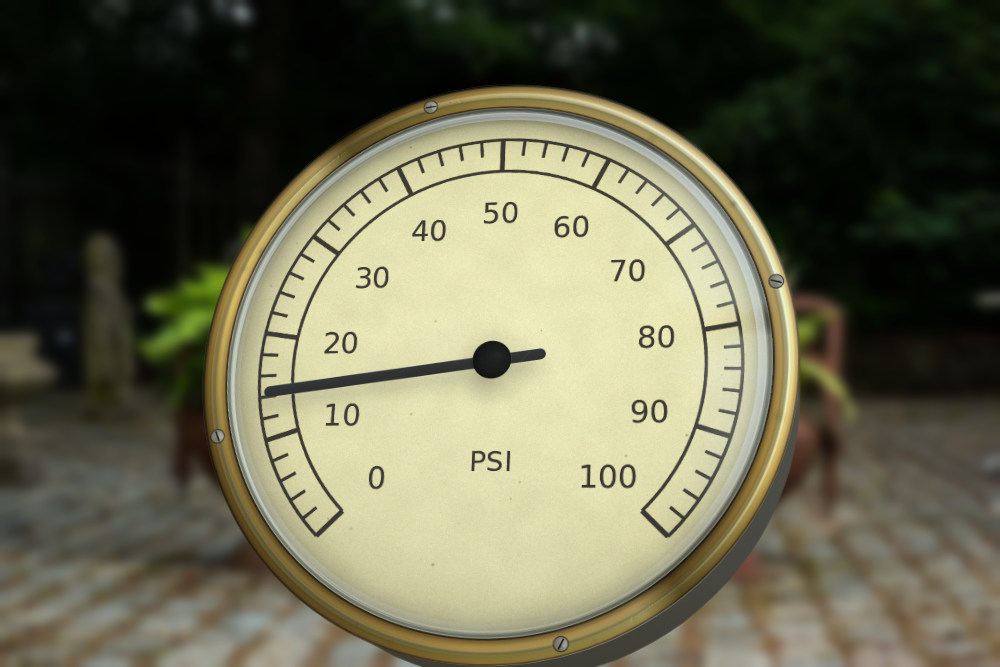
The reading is 14 psi
